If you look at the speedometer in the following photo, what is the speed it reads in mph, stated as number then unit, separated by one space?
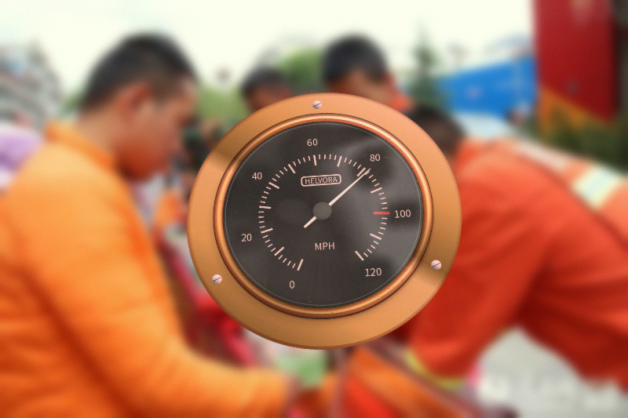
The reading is 82 mph
